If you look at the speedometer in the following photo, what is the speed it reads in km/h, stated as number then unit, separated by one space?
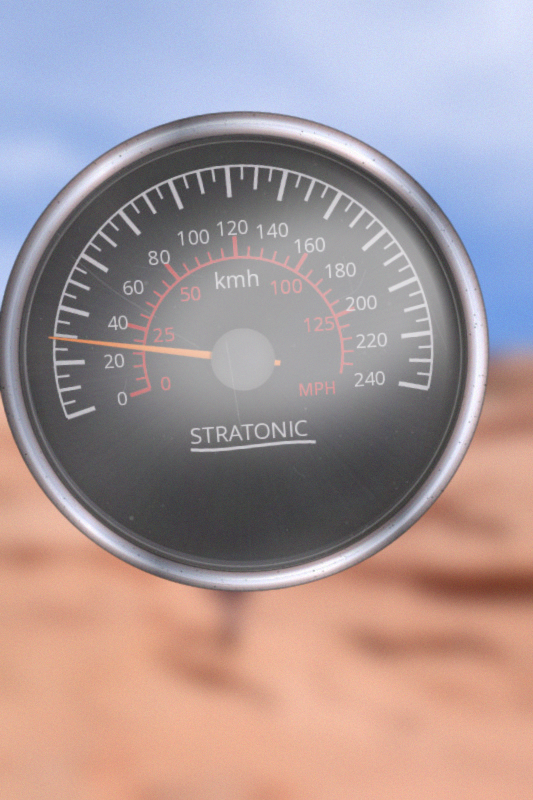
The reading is 30 km/h
